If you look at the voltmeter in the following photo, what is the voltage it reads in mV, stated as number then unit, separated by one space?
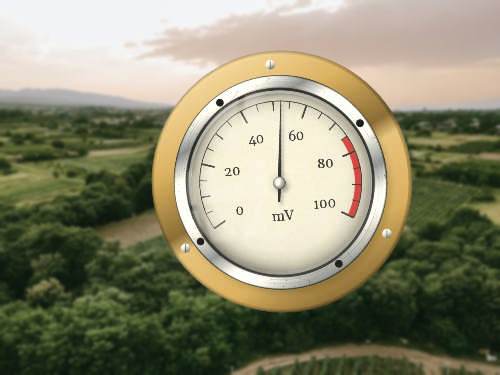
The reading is 52.5 mV
